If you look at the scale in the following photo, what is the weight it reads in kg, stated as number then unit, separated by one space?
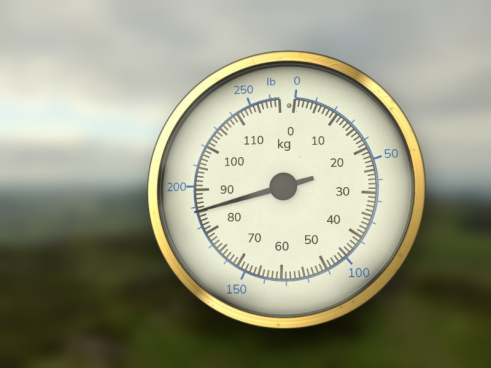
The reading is 85 kg
